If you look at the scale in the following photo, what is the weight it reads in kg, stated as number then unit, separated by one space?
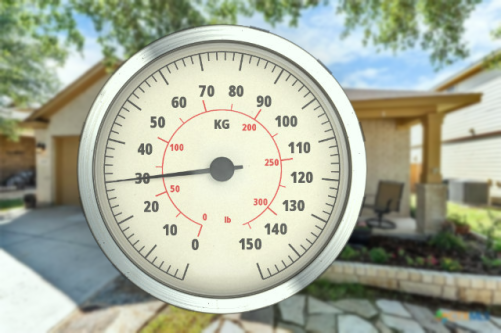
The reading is 30 kg
